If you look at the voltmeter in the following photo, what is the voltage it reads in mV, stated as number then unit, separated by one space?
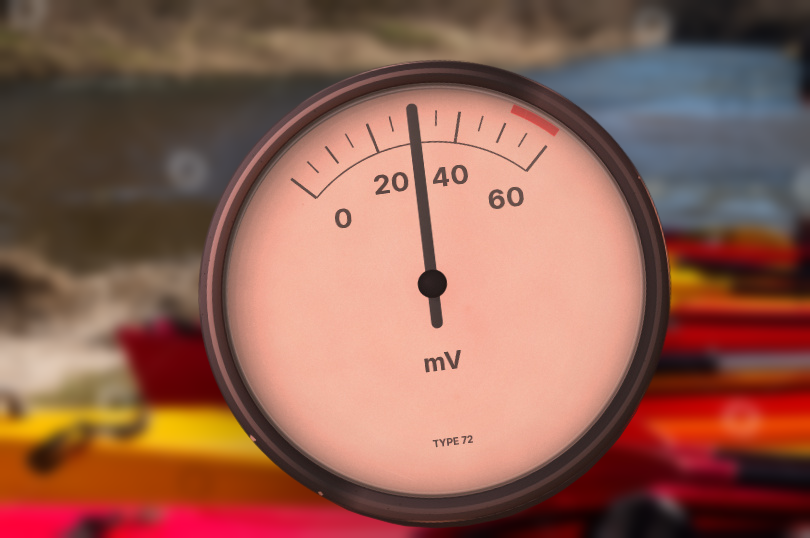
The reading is 30 mV
